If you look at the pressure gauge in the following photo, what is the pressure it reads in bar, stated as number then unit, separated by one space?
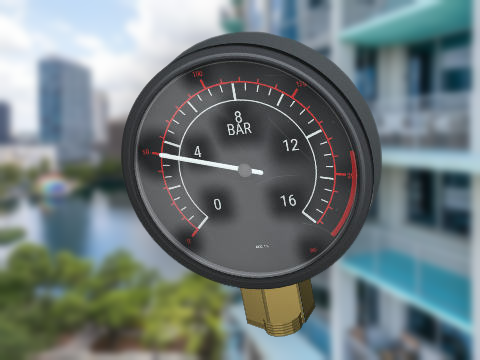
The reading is 3.5 bar
